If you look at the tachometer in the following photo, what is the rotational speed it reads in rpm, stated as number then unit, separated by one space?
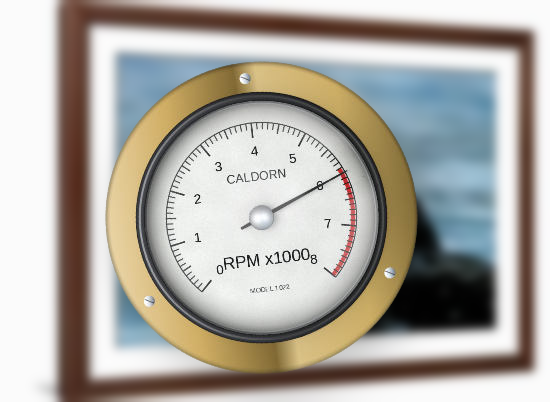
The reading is 6000 rpm
